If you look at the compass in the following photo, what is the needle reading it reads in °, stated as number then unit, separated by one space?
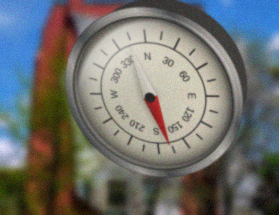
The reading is 165 °
